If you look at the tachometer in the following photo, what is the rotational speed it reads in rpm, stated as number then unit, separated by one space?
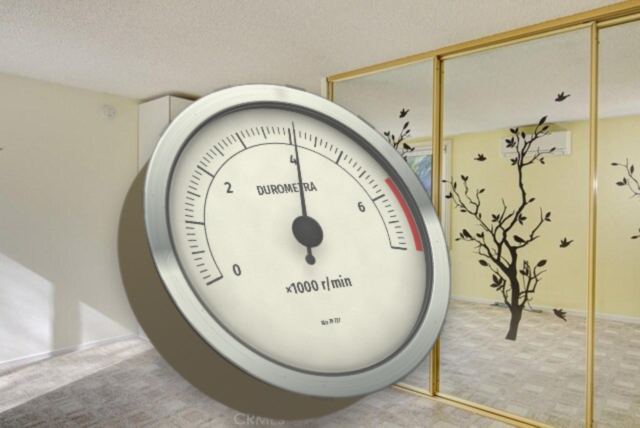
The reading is 4000 rpm
